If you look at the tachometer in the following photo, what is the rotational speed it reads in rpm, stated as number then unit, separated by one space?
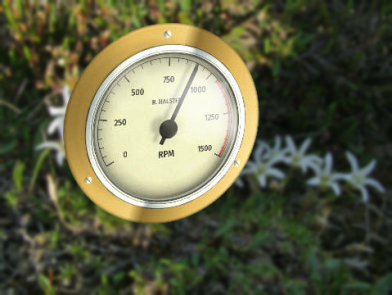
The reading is 900 rpm
